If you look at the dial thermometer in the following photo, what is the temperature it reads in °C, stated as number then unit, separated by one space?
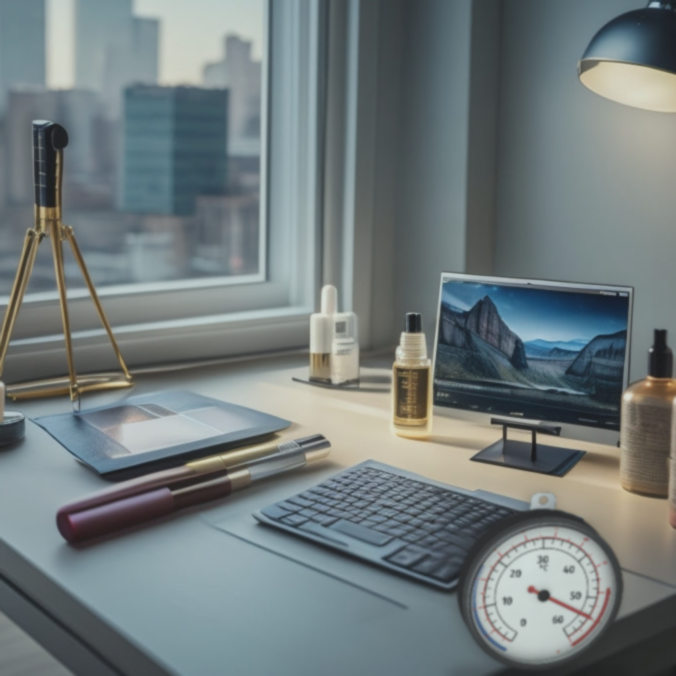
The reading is 54 °C
